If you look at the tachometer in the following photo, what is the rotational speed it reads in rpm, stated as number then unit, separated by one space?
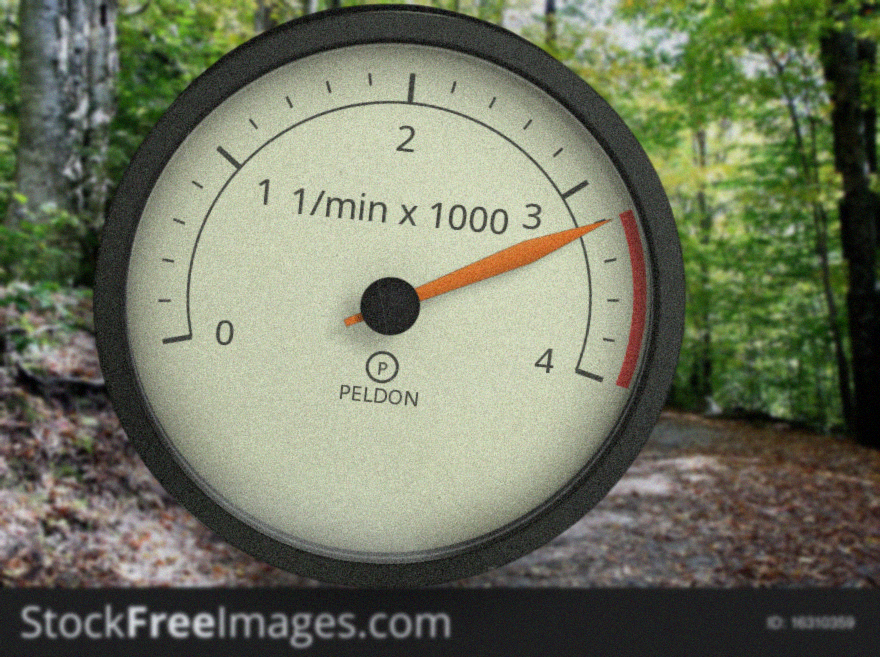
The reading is 3200 rpm
